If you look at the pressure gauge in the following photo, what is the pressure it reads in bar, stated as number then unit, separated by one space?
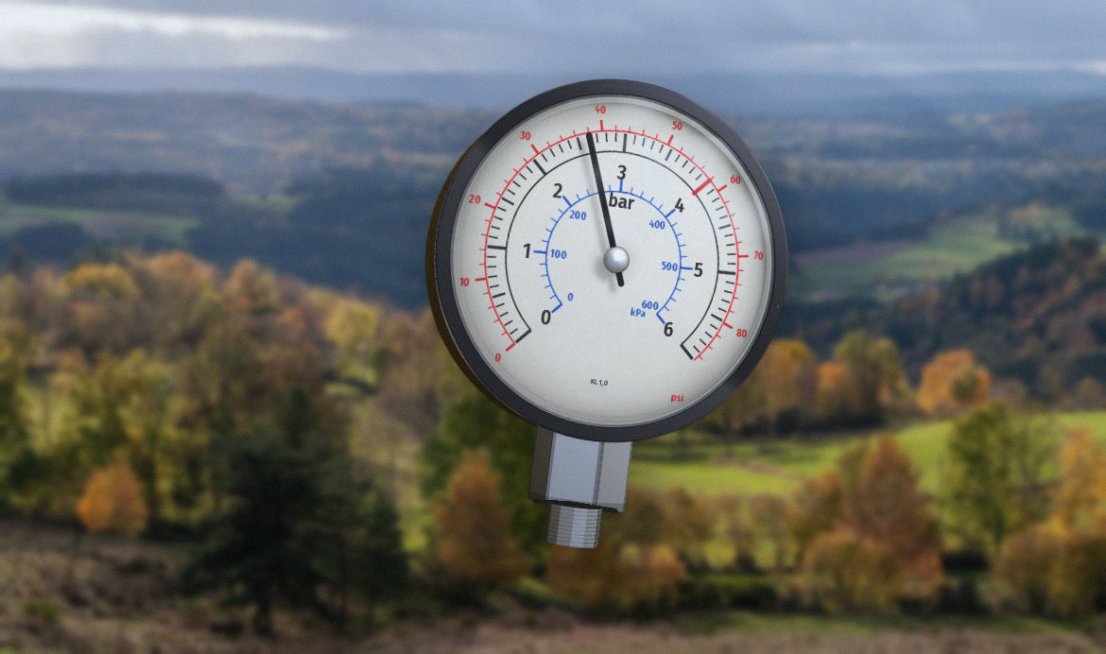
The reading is 2.6 bar
